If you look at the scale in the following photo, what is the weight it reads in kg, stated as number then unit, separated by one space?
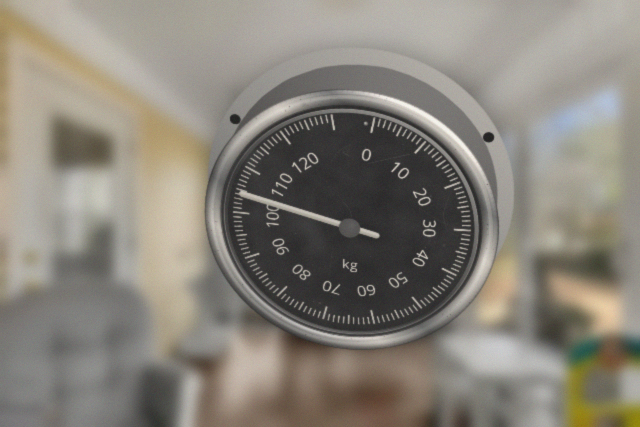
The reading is 105 kg
